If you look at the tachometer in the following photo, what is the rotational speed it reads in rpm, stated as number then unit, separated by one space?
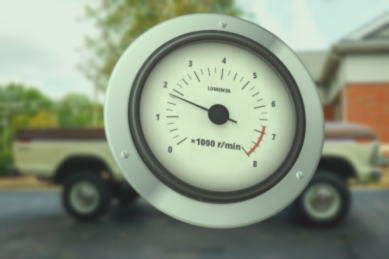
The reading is 1750 rpm
